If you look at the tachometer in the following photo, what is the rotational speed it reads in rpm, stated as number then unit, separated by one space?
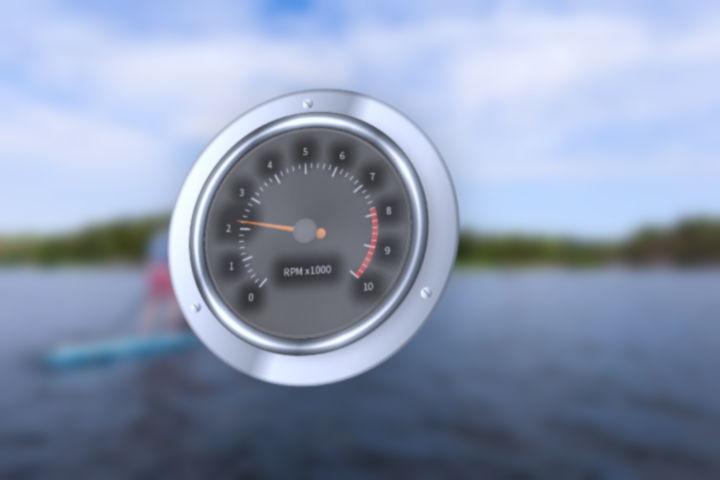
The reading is 2200 rpm
